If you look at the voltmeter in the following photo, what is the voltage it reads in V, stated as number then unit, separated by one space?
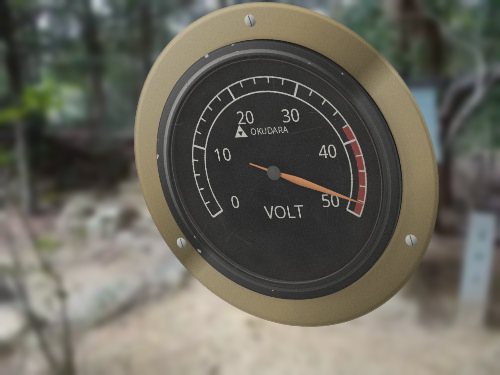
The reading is 48 V
